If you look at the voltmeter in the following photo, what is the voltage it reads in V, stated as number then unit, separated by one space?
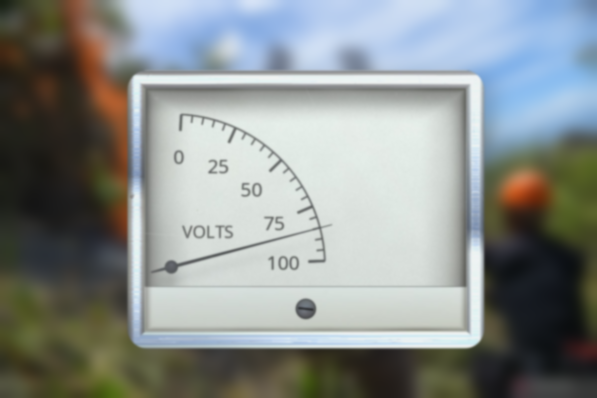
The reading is 85 V
